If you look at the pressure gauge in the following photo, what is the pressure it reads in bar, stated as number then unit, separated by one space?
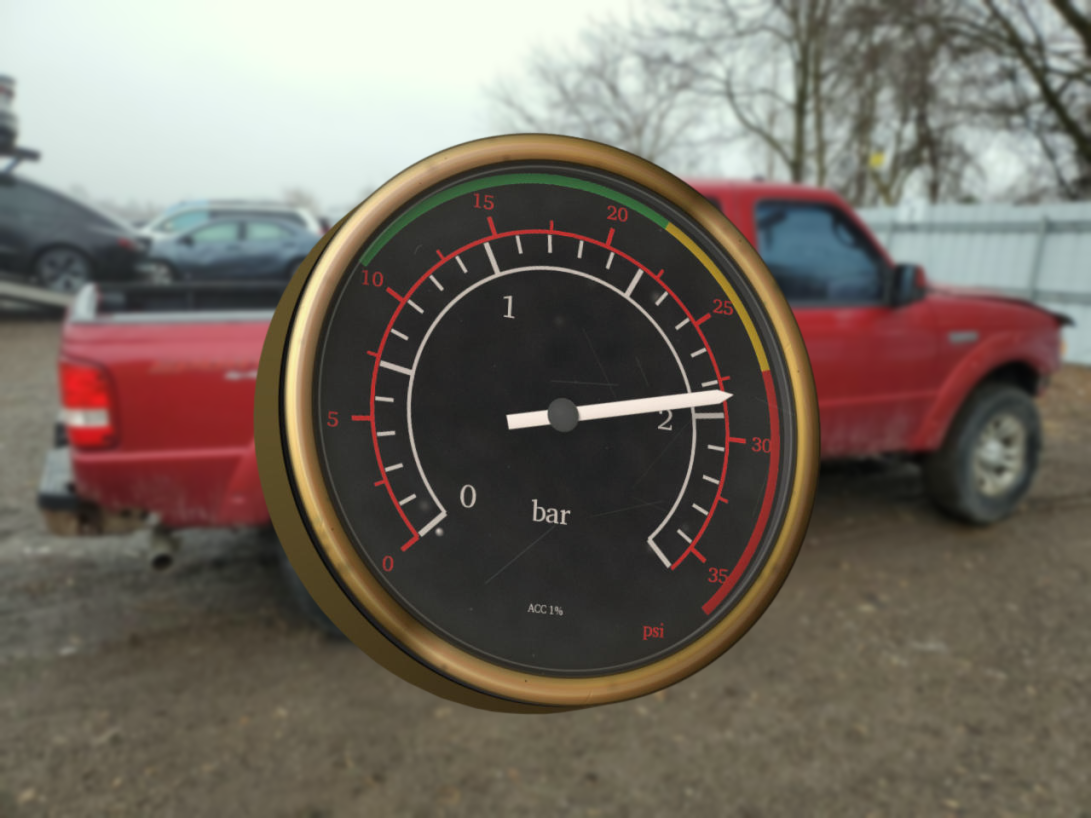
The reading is 1.95 bar
